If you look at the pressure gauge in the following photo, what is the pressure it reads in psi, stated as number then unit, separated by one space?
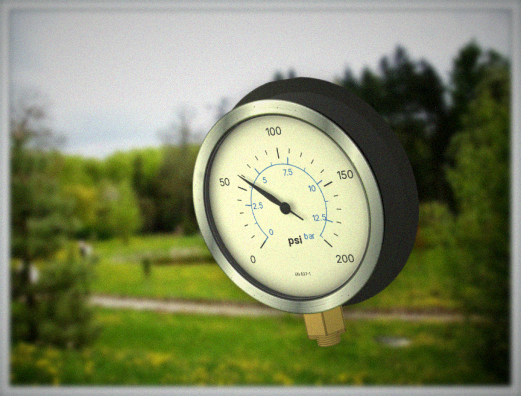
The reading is 60 psi
